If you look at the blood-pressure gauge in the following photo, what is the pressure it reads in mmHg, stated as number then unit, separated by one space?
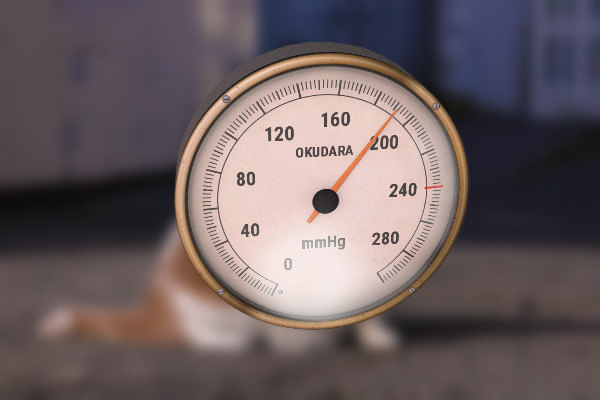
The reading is 190 mmHg
